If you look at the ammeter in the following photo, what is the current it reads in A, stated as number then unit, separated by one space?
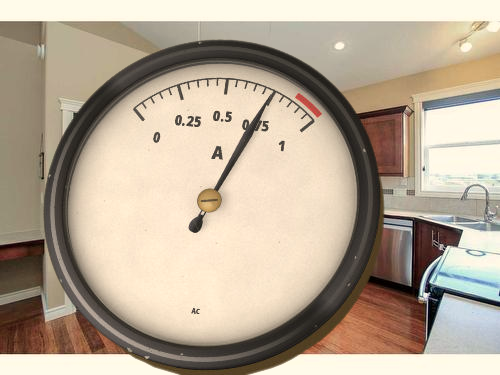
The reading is 0.75 A
